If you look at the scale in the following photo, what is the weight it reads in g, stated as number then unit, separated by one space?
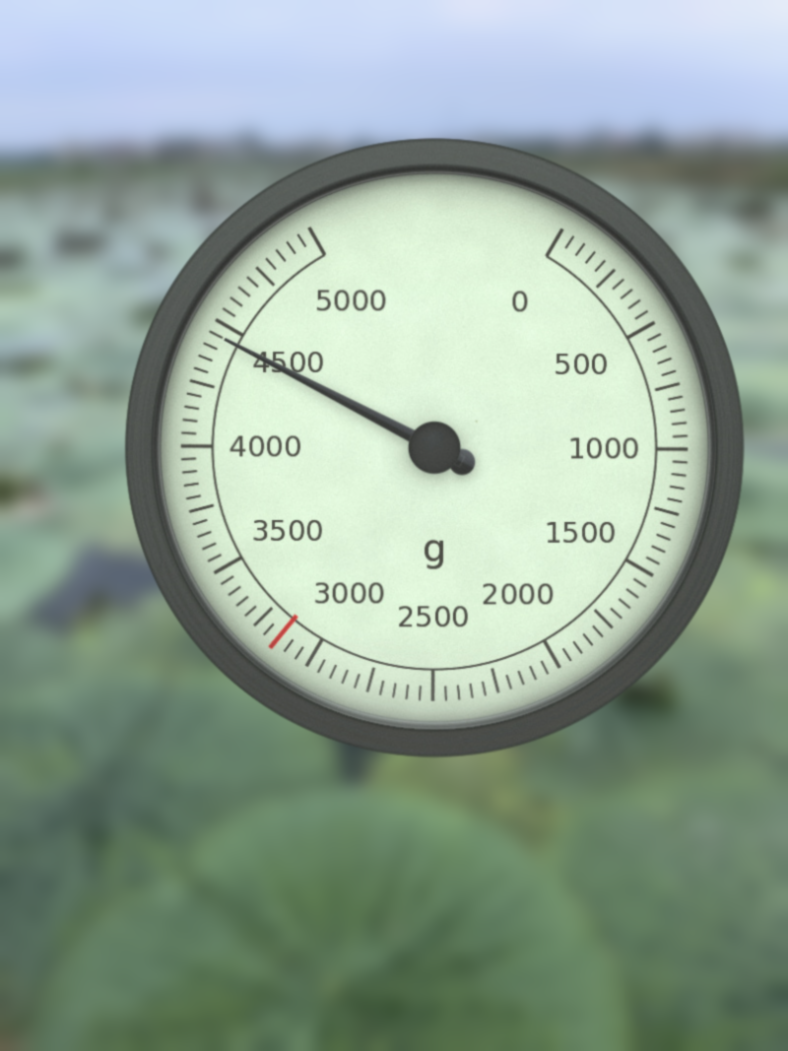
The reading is 4450 g
